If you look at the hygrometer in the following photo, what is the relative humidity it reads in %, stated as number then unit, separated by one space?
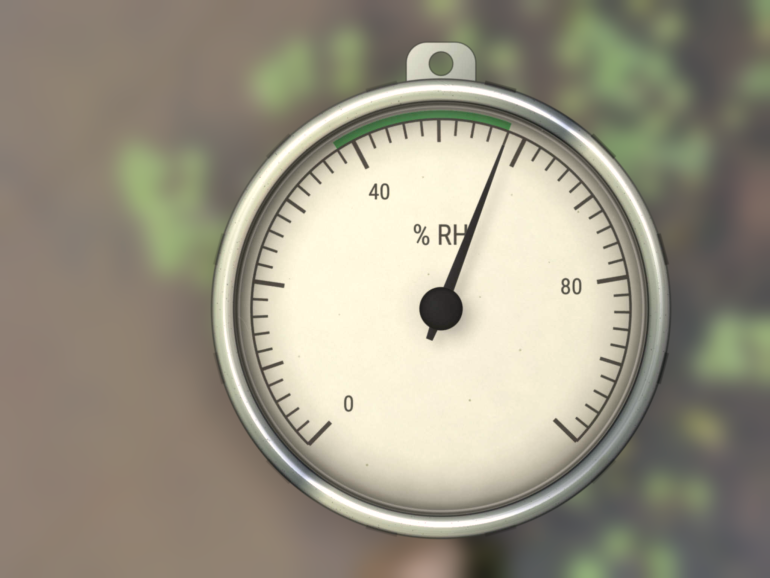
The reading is 58 %
